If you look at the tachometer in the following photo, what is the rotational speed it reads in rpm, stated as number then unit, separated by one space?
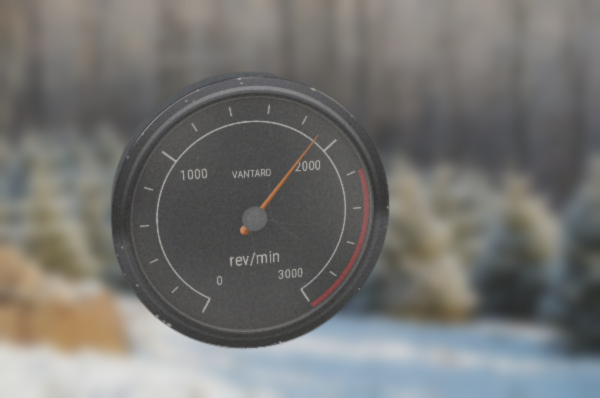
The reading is 1900 rpm
